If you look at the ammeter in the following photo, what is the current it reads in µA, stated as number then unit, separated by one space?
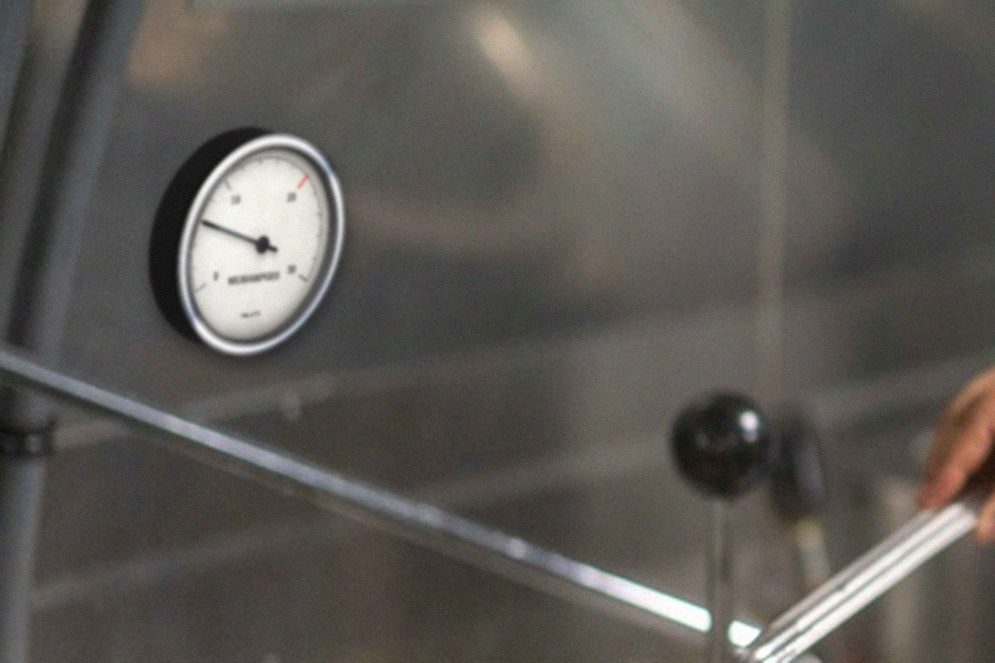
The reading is 6 µA
